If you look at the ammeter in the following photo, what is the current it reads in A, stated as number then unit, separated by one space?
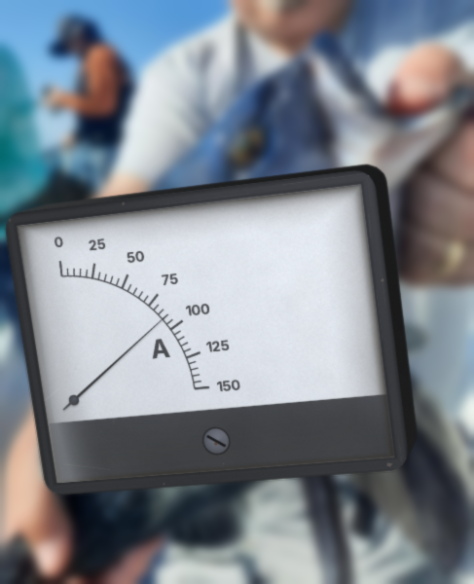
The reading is 90 A
